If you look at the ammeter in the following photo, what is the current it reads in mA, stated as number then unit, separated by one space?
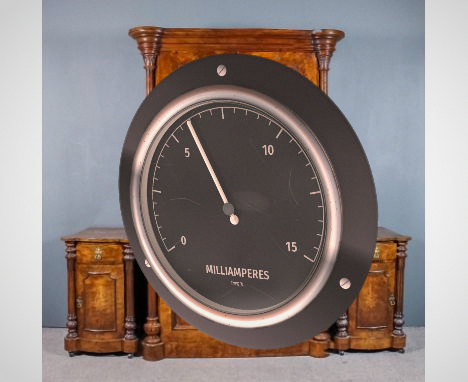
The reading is 6 mA
